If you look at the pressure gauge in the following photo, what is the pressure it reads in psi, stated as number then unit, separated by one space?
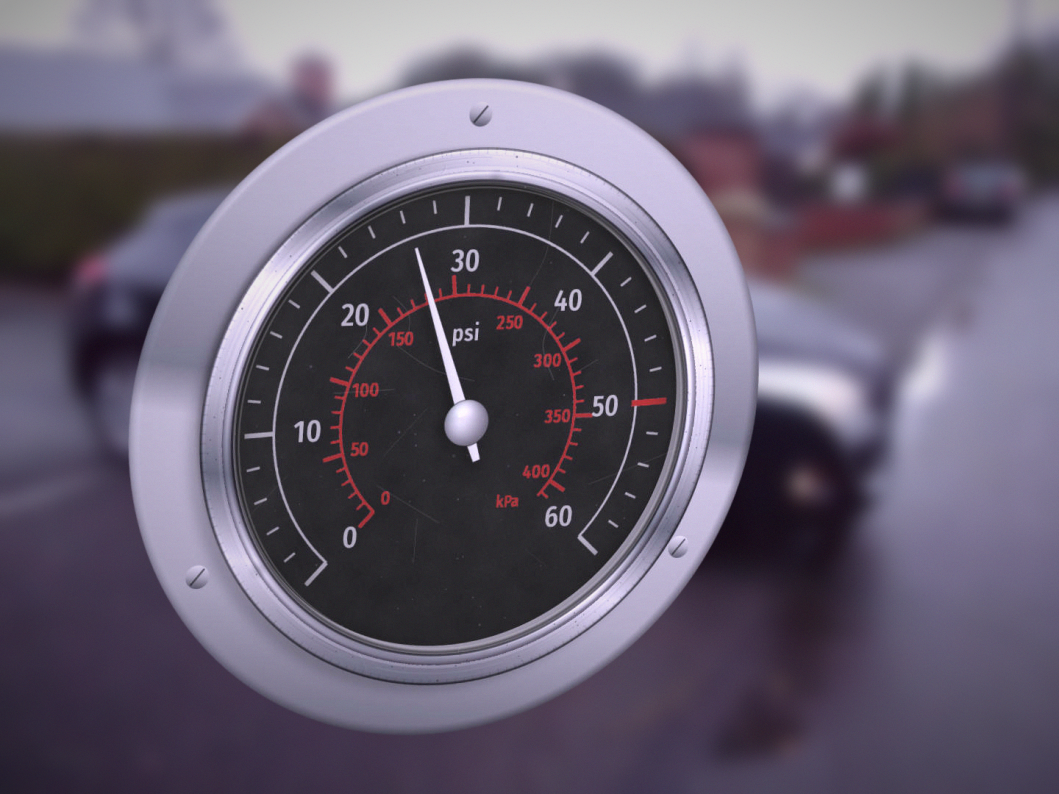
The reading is 26 psi
